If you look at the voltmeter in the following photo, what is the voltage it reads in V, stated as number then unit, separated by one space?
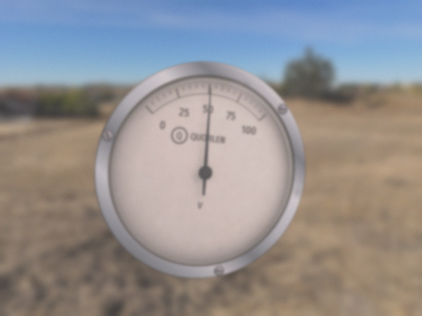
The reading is 50 V
